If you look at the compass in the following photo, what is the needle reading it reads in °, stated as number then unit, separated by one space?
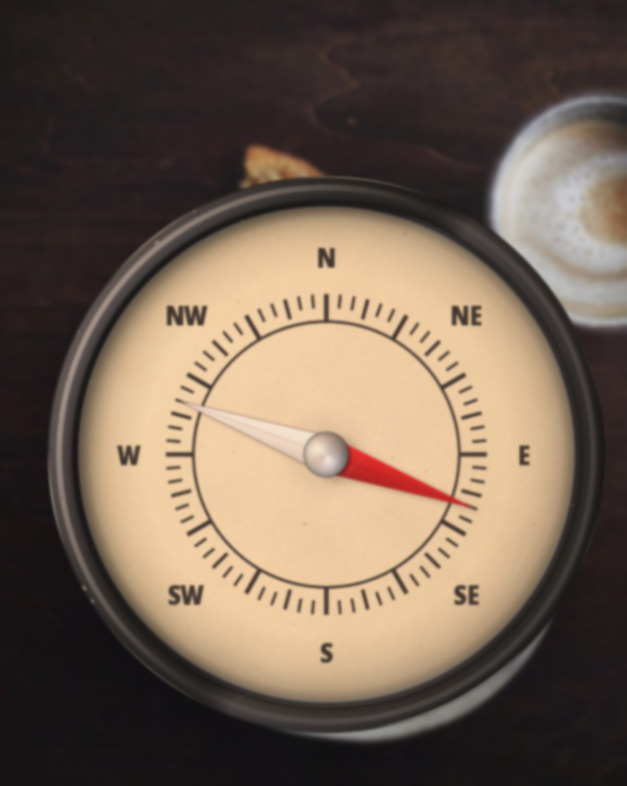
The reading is 110 °
